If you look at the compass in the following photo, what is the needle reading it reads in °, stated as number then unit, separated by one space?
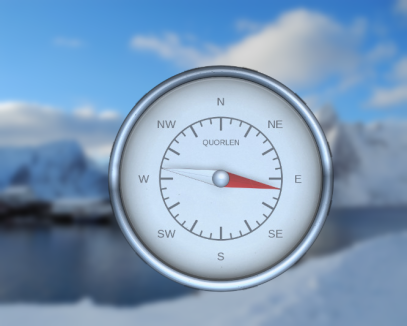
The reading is 100 °
